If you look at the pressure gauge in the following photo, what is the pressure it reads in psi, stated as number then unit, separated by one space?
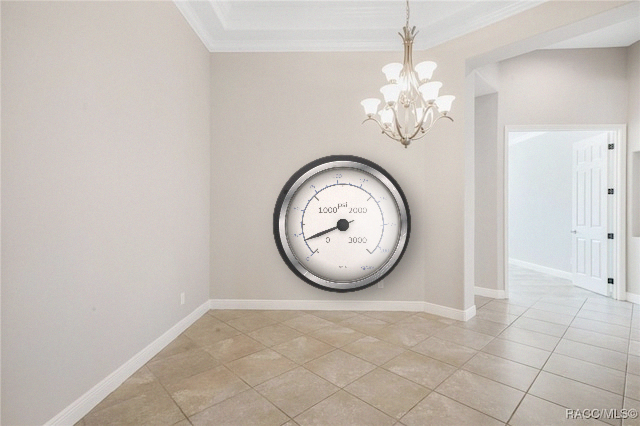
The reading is 250 psi
